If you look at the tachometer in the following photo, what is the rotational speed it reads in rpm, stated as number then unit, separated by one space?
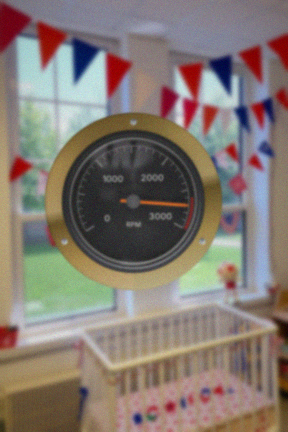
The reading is 2700 rpm
